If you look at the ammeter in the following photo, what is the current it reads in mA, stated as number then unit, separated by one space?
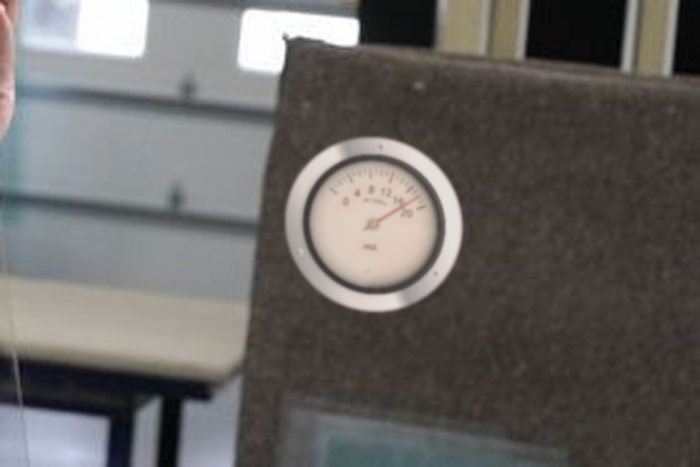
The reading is 18 mA
